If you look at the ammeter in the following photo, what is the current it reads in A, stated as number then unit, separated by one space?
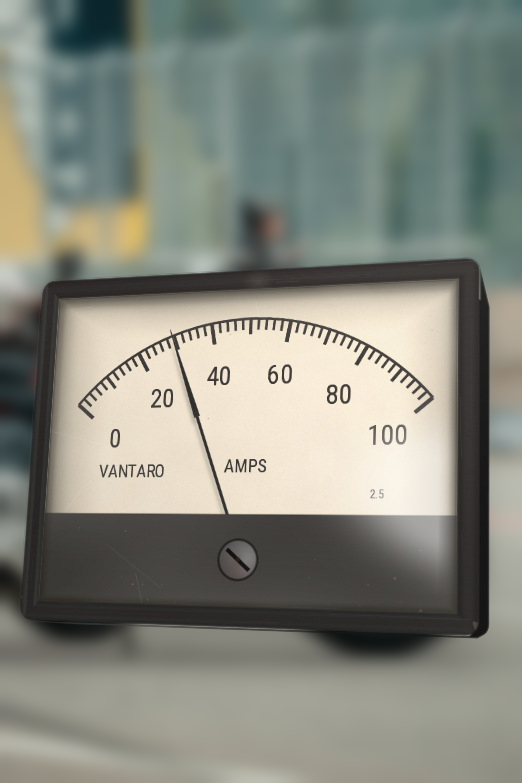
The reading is 30 A
